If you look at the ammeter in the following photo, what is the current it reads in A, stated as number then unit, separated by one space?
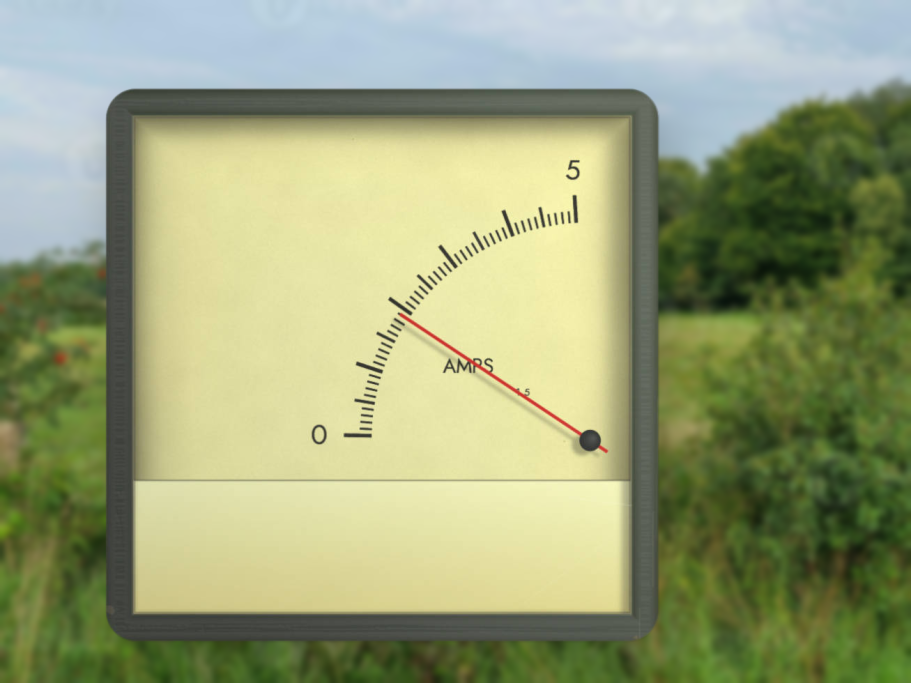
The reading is 1.9 A
